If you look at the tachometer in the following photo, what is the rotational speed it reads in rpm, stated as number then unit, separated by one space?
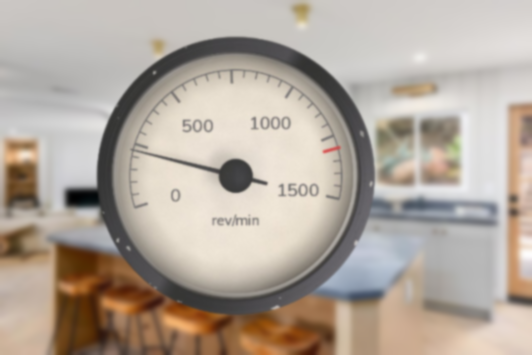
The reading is 225 rpm
